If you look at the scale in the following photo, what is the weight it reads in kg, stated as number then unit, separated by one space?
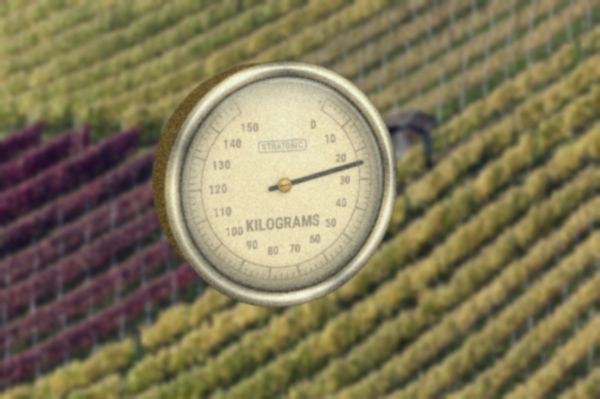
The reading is 24 kg
